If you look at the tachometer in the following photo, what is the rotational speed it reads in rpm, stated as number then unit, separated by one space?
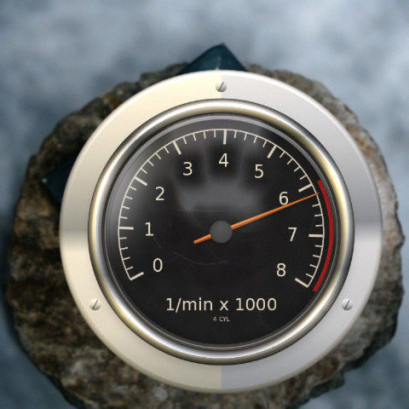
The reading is 6200 rpm
